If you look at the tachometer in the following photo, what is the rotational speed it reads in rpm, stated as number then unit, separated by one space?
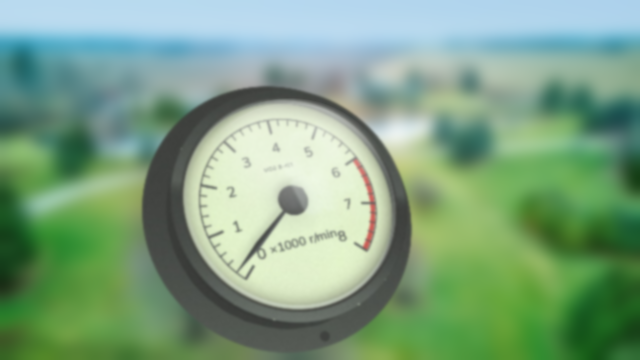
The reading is 200 rpm
